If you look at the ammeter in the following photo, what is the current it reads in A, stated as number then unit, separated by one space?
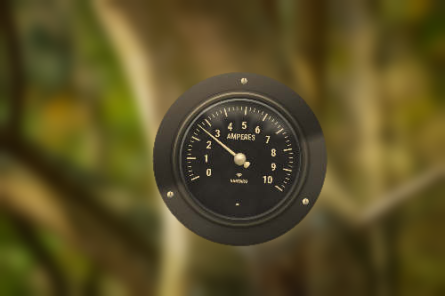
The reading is 2.6 A
